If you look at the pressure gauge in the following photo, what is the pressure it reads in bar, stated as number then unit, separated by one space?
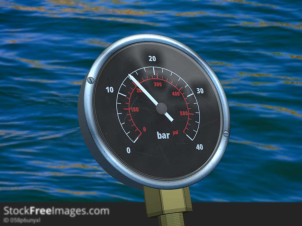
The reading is 14 bar
